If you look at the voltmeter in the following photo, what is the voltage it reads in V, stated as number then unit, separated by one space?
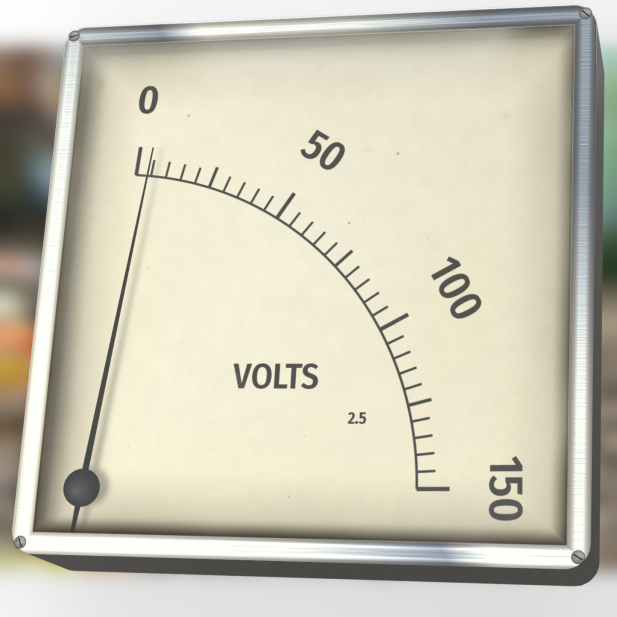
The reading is 5 V
